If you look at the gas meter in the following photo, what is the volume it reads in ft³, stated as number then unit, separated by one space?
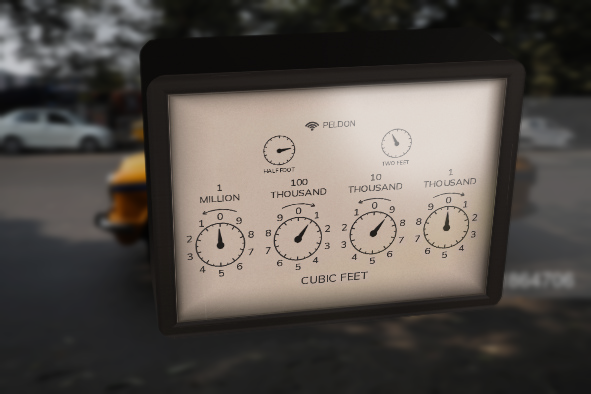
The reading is 9000 ft³
